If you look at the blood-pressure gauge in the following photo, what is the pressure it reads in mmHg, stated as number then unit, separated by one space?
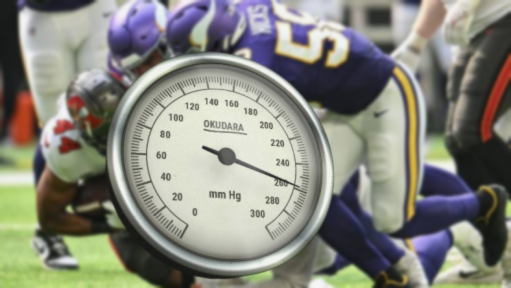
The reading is 260 mmHg
